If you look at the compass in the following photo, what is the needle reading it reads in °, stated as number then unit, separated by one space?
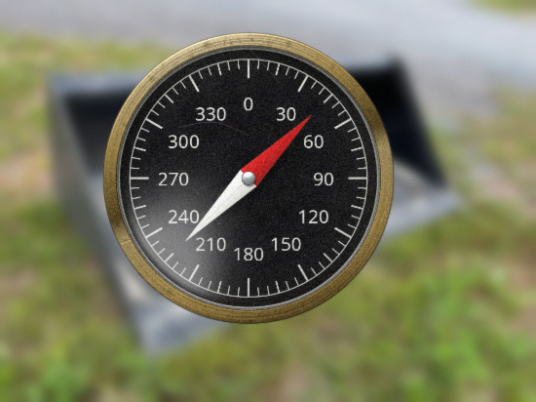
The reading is 45 °
